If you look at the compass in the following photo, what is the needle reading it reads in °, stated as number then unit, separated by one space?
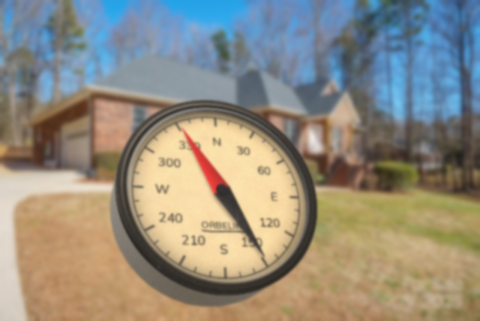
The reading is 330 °
